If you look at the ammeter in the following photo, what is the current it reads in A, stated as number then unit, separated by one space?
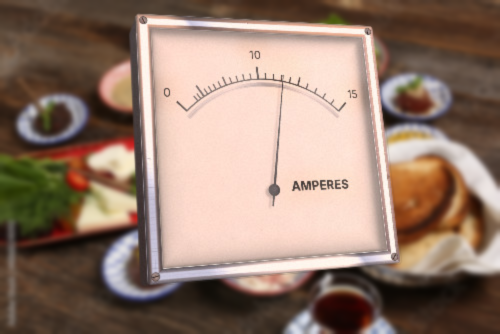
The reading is 11.5 A
